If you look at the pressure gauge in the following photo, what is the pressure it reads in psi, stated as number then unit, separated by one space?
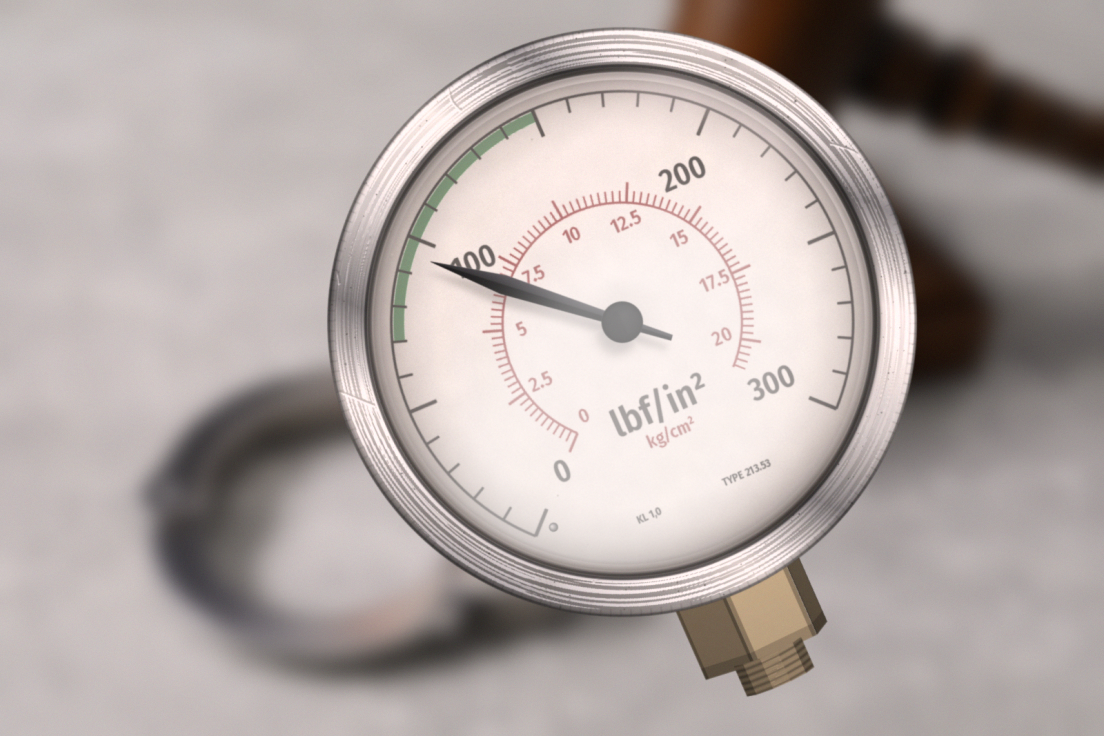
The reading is 95 psi
